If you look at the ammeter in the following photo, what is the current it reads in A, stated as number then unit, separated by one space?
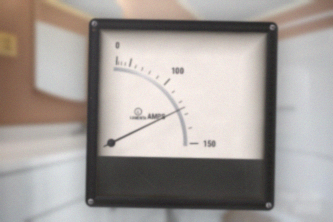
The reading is 125 A
